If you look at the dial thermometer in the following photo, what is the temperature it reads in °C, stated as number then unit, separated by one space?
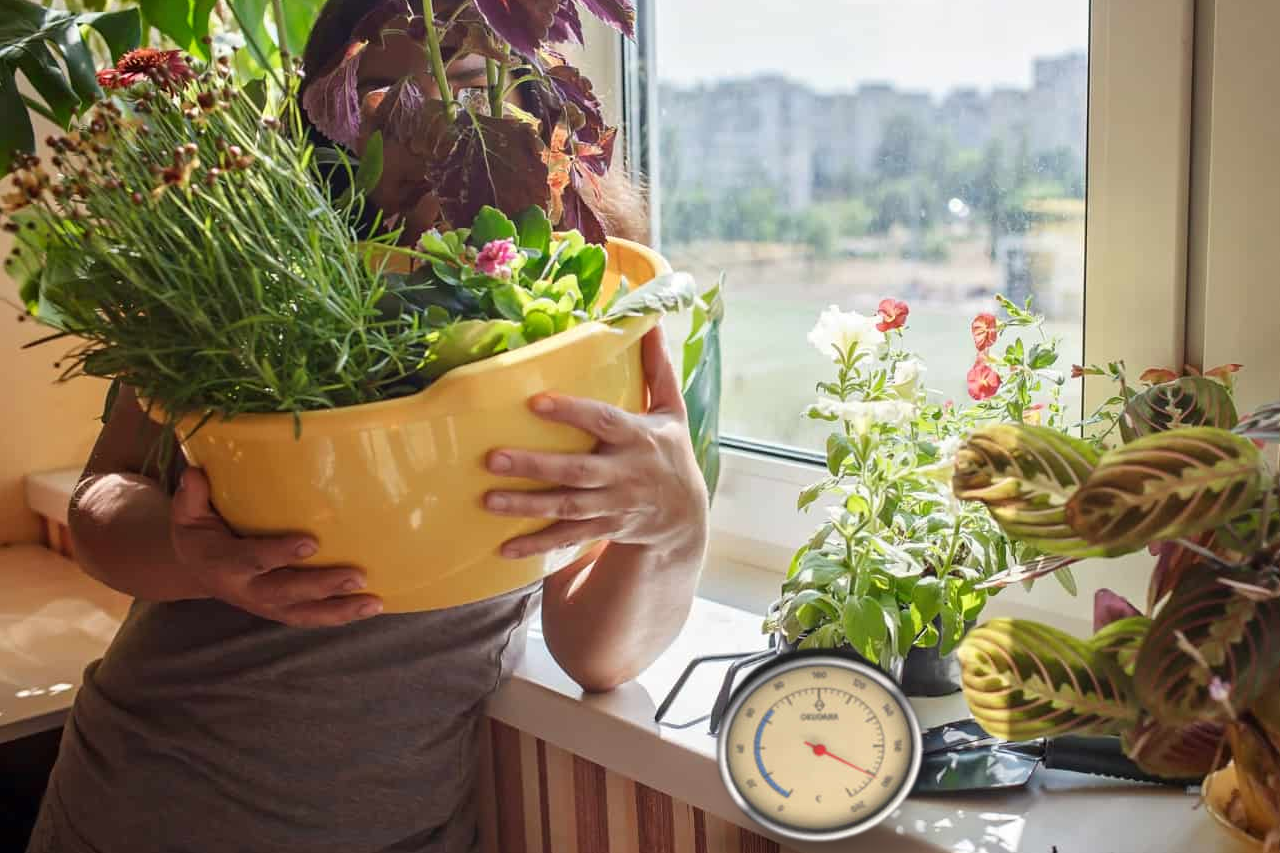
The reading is 180 °C
